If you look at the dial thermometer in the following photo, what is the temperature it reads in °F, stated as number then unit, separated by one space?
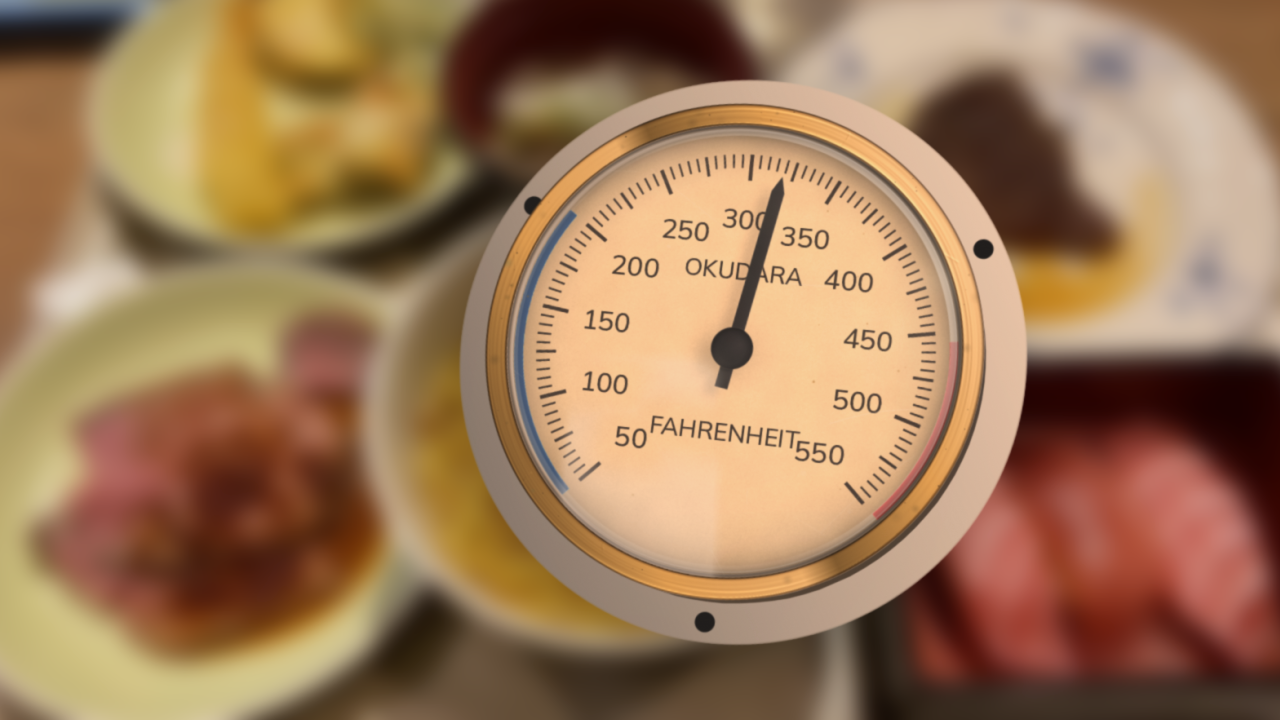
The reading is 320 °F
